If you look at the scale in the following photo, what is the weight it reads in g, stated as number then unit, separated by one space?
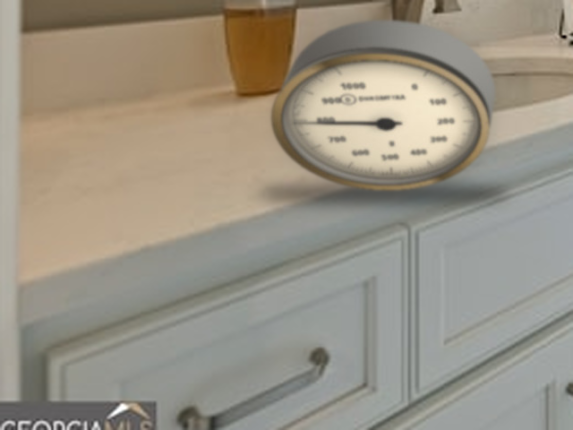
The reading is 800 g
